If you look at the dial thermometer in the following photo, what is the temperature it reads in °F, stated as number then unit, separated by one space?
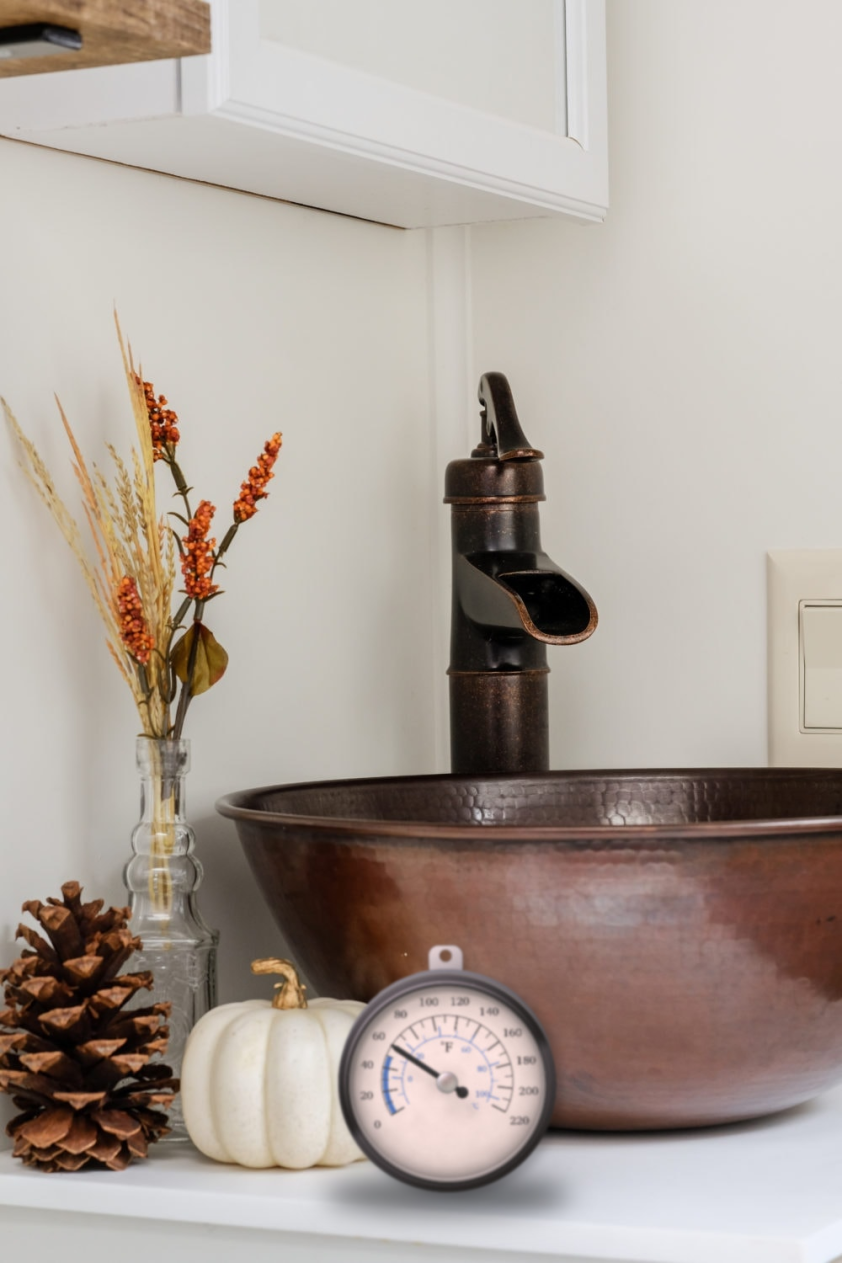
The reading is 60 °F
